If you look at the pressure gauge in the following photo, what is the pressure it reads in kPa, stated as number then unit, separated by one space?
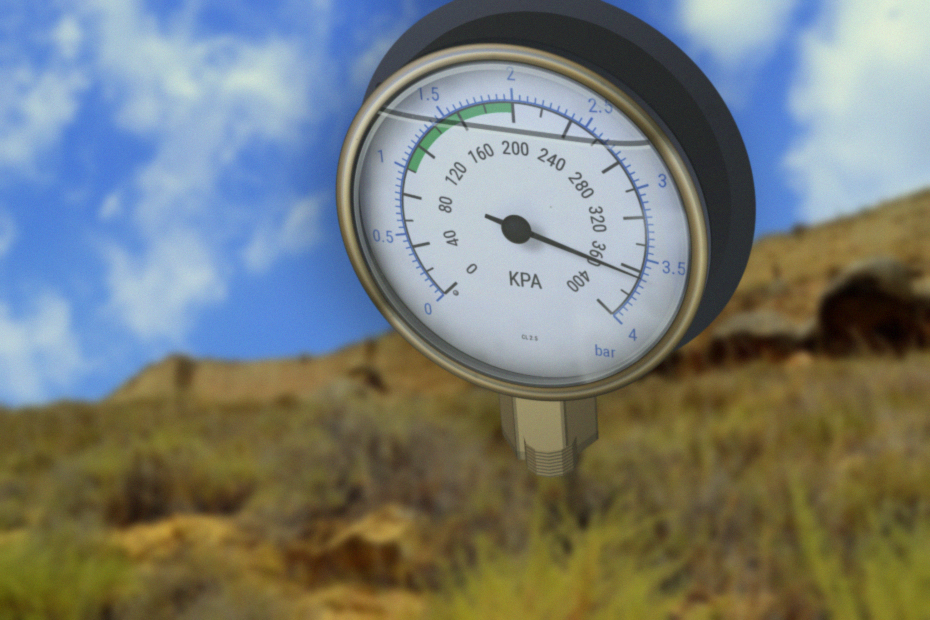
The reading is 360 kPa
